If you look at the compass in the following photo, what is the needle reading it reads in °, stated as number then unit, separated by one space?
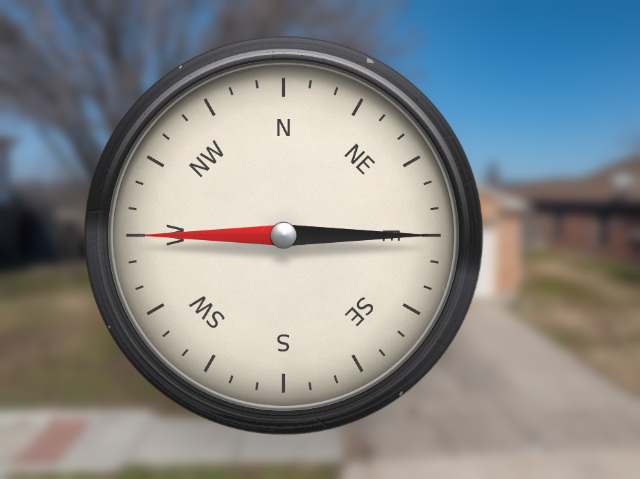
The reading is 270 °
